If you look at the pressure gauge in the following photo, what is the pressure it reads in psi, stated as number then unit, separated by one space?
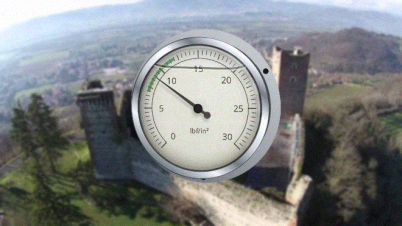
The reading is 9 psi
